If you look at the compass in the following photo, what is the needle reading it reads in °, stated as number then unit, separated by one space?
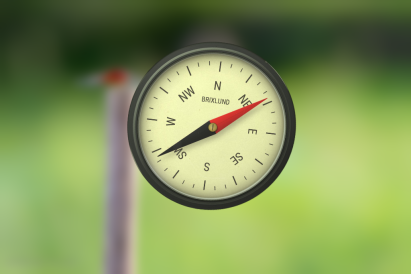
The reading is 55 °
